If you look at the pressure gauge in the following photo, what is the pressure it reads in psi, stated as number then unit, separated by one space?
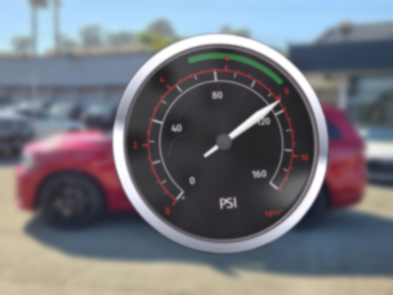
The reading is 115 psi
